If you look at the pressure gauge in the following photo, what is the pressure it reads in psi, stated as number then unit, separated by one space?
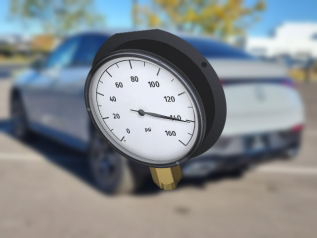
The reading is 140 psi
